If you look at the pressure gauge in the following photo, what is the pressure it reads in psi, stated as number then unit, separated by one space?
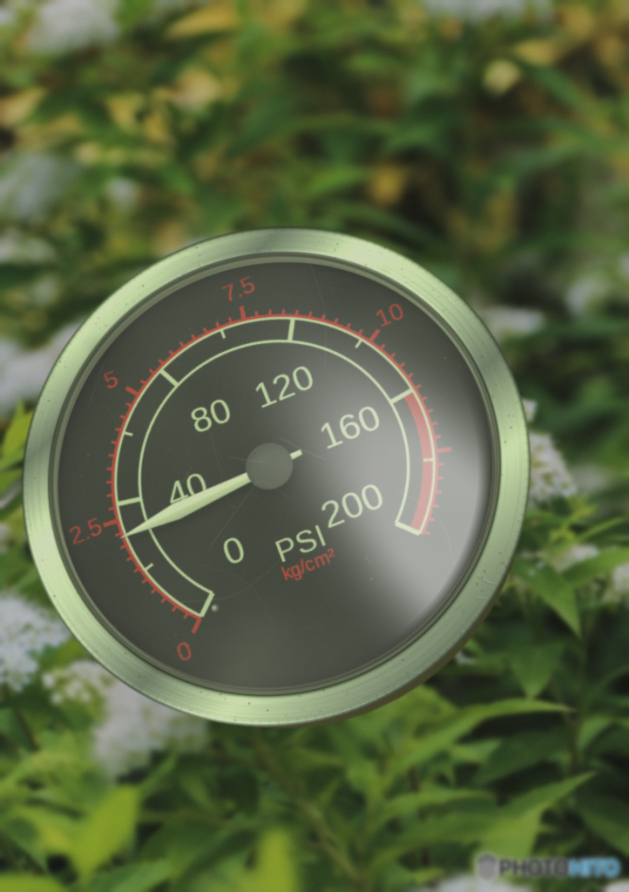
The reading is 30 psi
